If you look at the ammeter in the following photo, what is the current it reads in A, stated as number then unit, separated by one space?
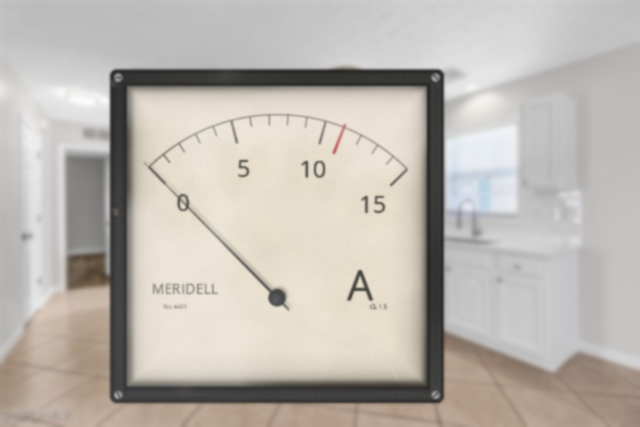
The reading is 0 A
